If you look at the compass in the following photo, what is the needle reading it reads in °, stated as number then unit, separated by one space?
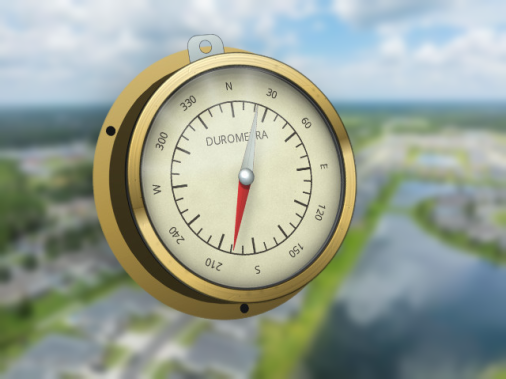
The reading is 200 °
